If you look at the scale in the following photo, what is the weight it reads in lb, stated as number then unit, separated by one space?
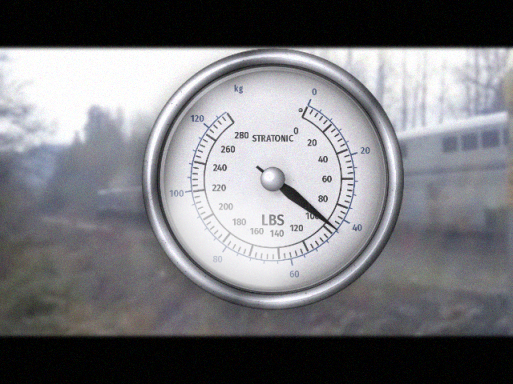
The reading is 96 lb
